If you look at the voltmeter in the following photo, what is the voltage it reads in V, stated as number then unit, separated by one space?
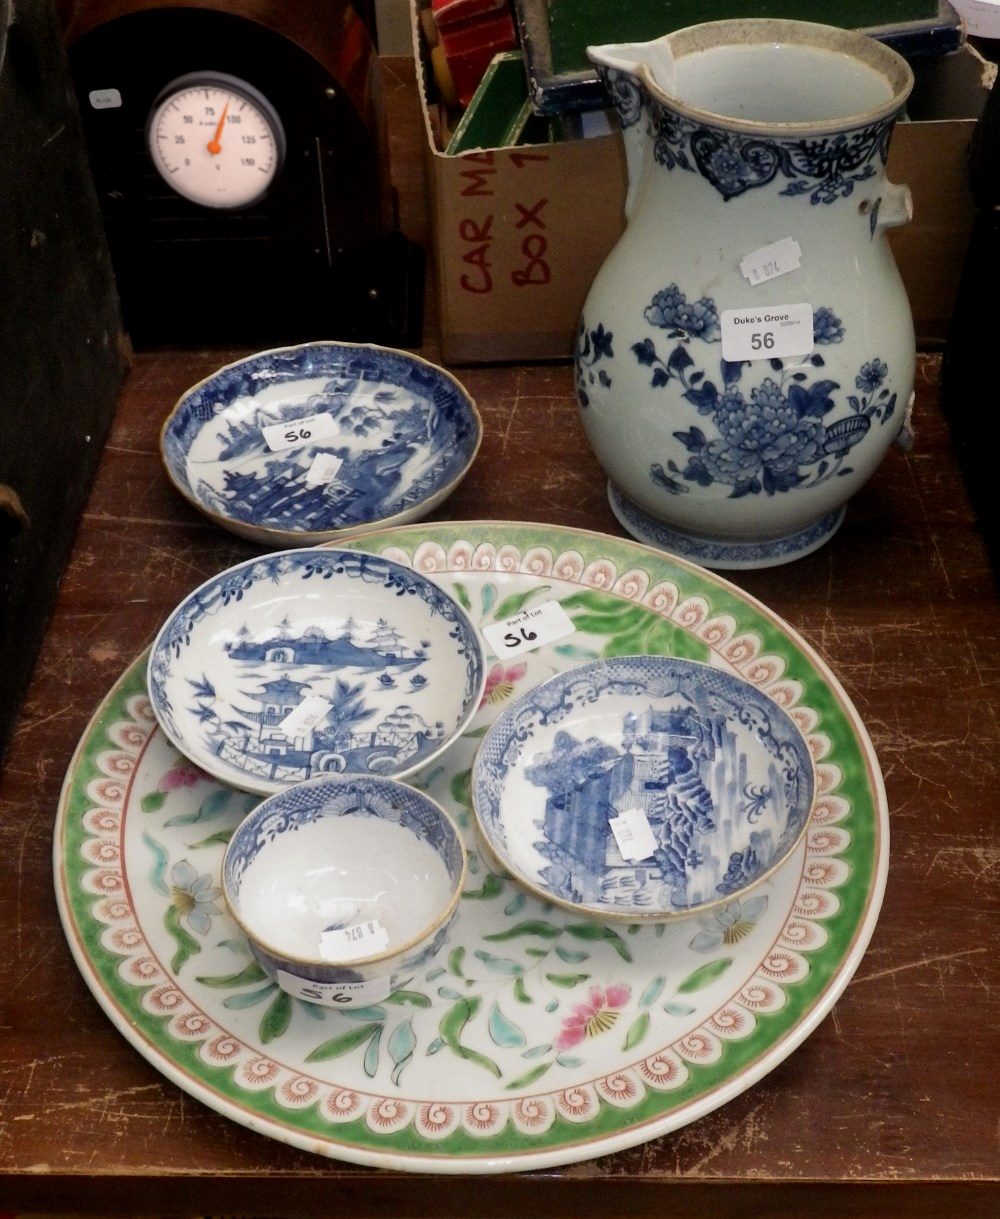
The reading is 90 V
